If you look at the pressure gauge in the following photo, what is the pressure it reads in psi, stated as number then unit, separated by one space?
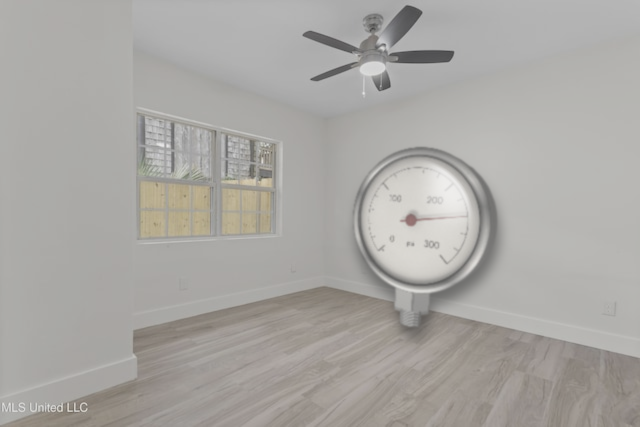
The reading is 240 psi
